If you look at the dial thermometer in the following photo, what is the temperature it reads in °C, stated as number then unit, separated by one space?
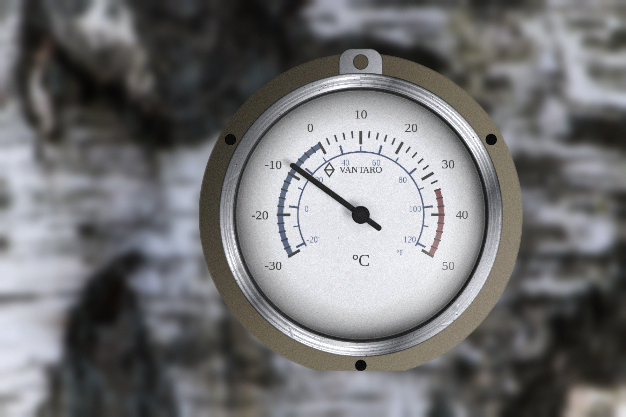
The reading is -8 °C
